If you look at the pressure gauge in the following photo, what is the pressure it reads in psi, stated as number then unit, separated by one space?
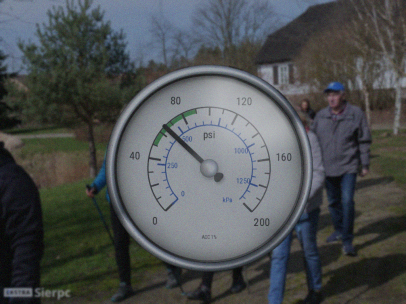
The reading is 65 psi
